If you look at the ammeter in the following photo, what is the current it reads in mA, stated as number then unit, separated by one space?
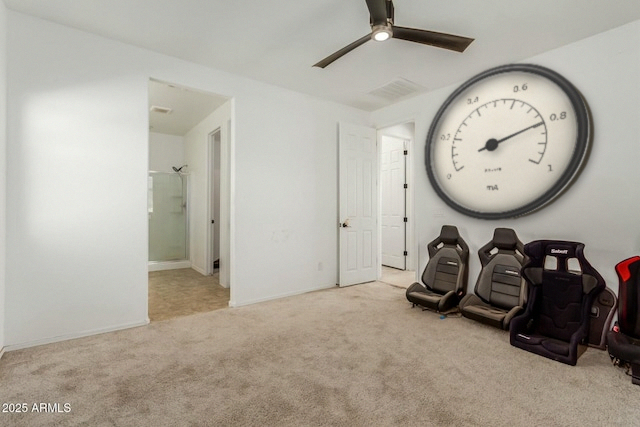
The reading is 0.8 mA
